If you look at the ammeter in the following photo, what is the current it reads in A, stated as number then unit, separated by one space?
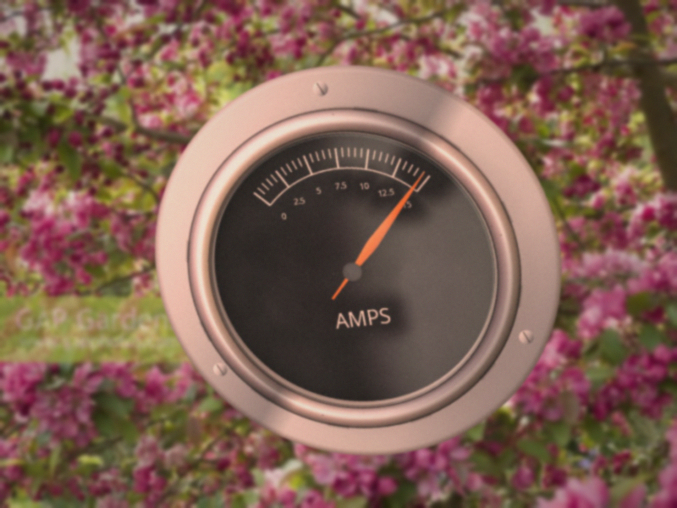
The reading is 14.5 A
